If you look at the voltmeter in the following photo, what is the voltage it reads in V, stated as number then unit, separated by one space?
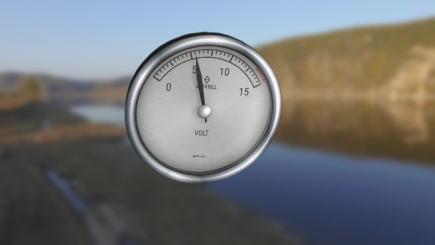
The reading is 5.5 V
